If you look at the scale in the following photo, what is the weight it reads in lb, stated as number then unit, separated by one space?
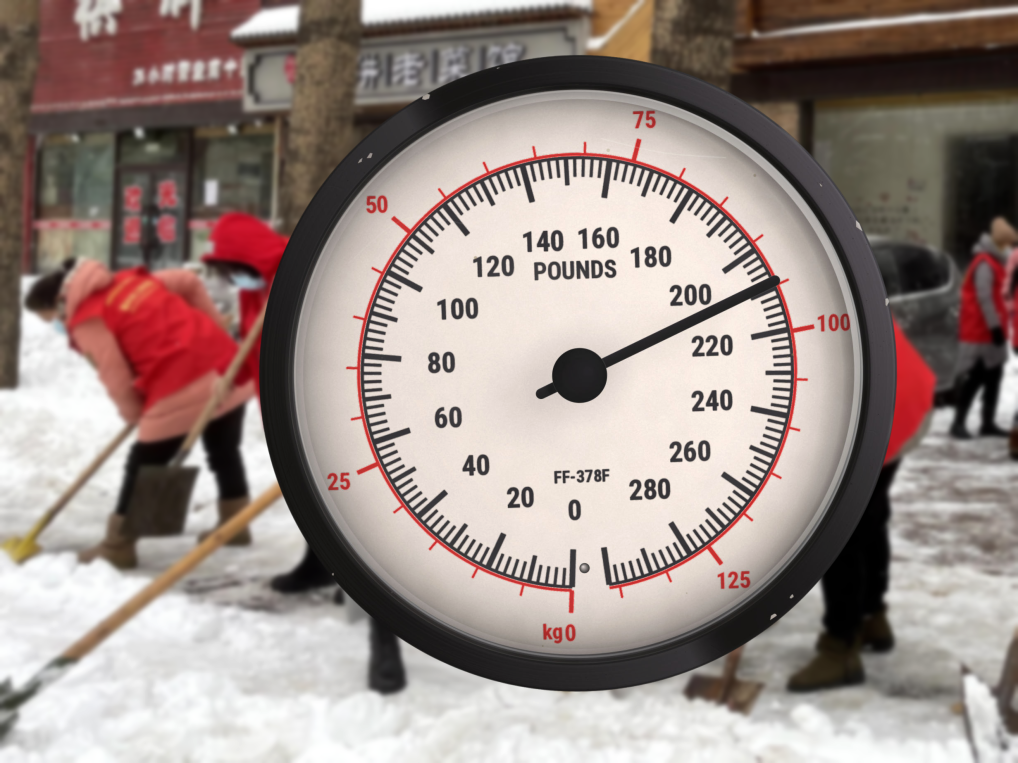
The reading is 208 lb
